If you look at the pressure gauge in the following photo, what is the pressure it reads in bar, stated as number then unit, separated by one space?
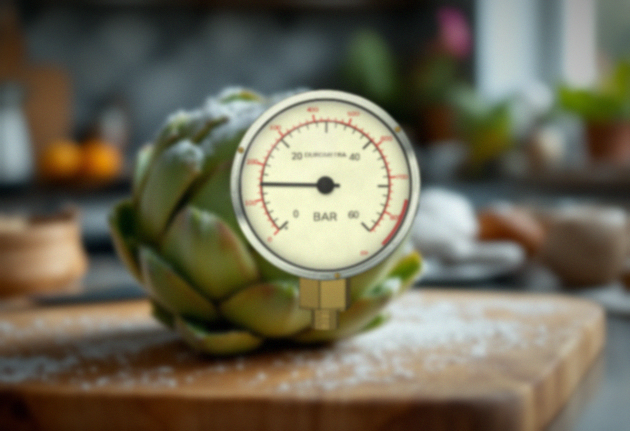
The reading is 10 bar
